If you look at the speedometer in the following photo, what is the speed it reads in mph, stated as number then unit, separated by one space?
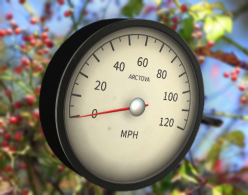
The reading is 0 mph
